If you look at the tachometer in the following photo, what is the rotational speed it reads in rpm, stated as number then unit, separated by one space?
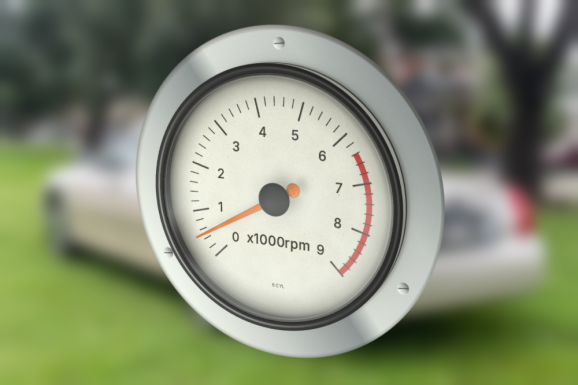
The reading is 500 rpm
